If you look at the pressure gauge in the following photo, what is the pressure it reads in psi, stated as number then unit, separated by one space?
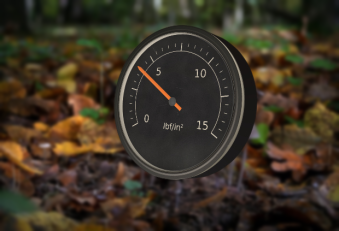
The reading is 4 psi
